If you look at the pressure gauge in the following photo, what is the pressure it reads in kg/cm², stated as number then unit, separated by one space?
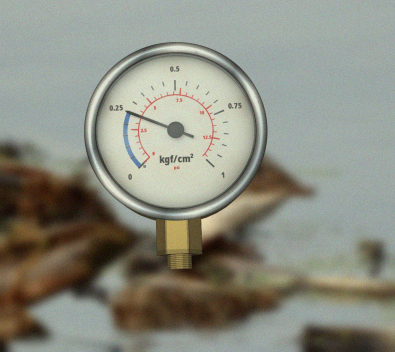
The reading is 0.25 kg/cm²
